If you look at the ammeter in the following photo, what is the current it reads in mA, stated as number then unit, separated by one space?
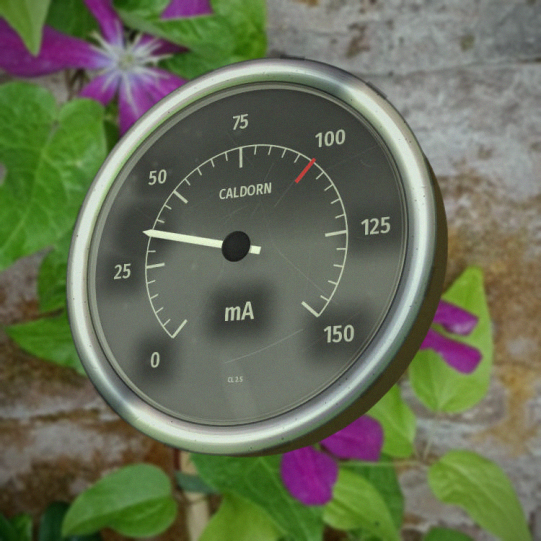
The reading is 35 mA
